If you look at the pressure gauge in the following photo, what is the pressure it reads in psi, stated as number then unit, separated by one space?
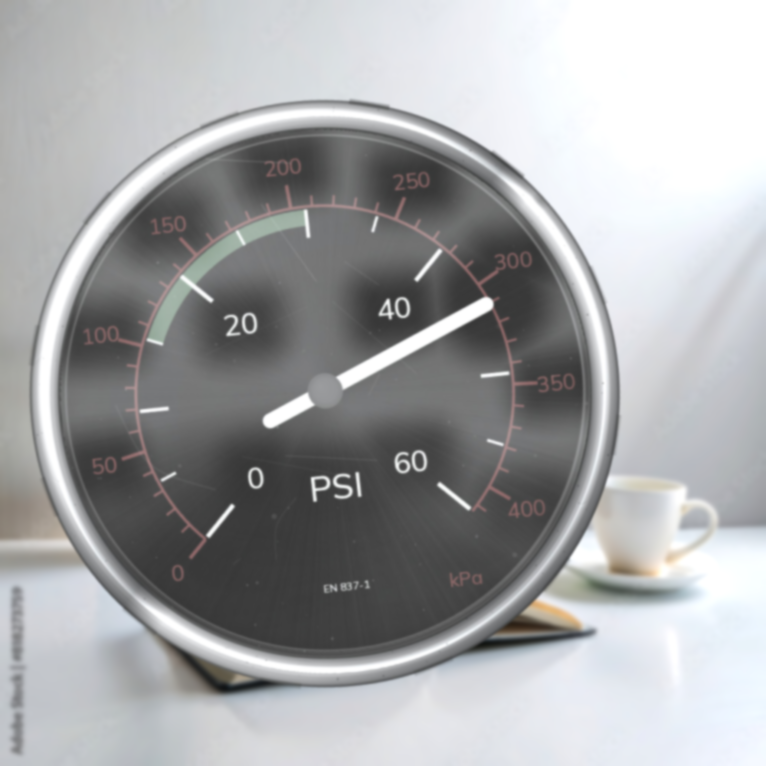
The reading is 45 psi
